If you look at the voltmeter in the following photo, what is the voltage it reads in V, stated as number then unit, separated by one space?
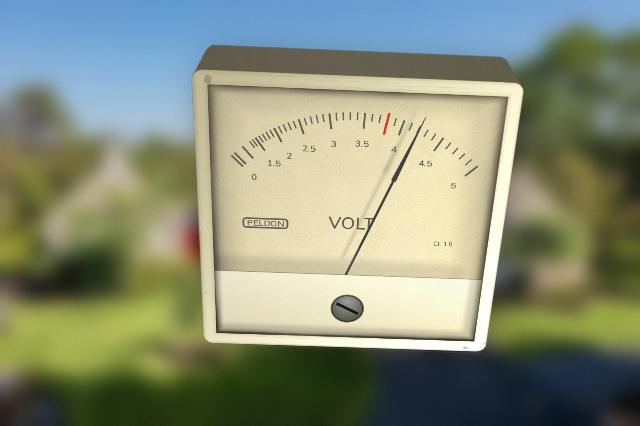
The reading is 4.2 V
